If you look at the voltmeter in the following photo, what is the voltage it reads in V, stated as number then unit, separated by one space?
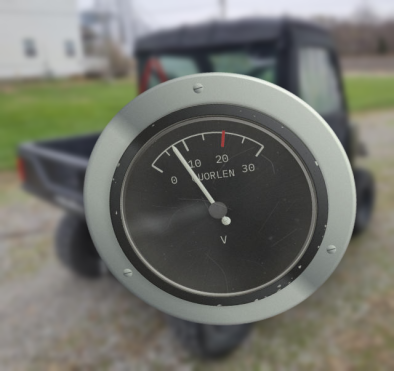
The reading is 7.5 V
